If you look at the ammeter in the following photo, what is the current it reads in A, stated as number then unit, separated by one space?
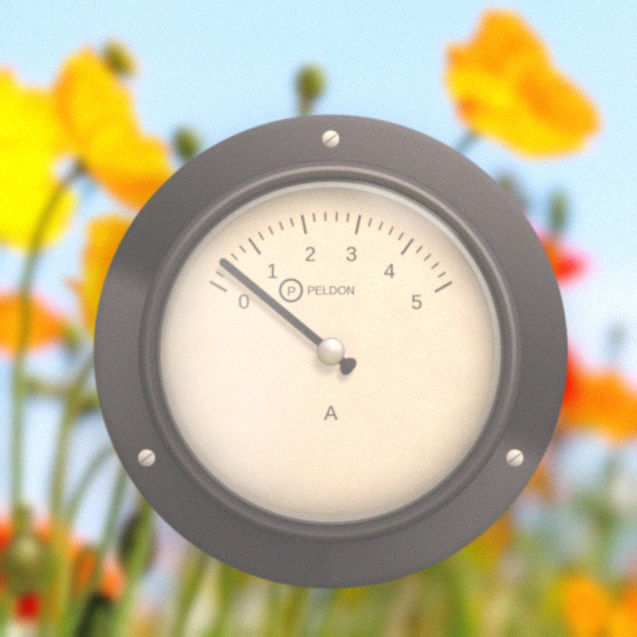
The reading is 0.4 A
